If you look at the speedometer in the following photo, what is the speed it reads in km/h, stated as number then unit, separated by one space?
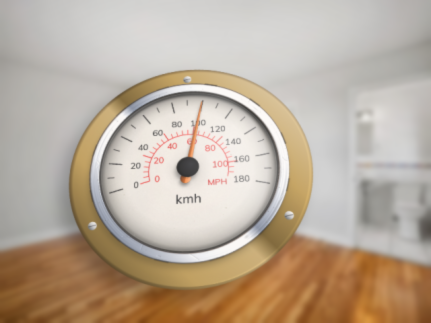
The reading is 100 km/h
